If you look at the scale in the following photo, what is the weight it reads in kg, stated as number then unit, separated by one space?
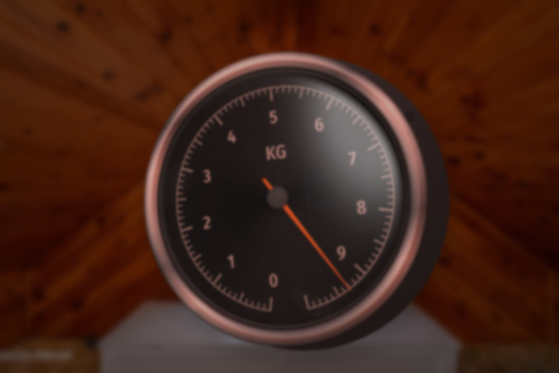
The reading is 9.3 kg
